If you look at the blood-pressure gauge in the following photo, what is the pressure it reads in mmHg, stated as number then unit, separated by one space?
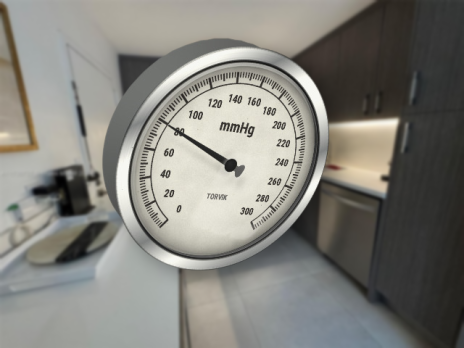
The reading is 80 mmHg
